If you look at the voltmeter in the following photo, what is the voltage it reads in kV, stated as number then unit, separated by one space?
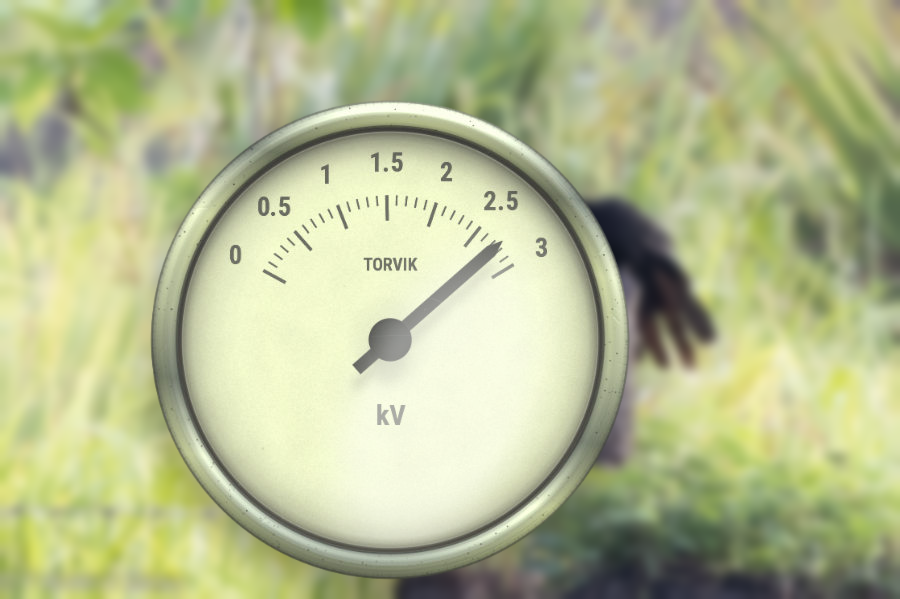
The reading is 2.75 kV
